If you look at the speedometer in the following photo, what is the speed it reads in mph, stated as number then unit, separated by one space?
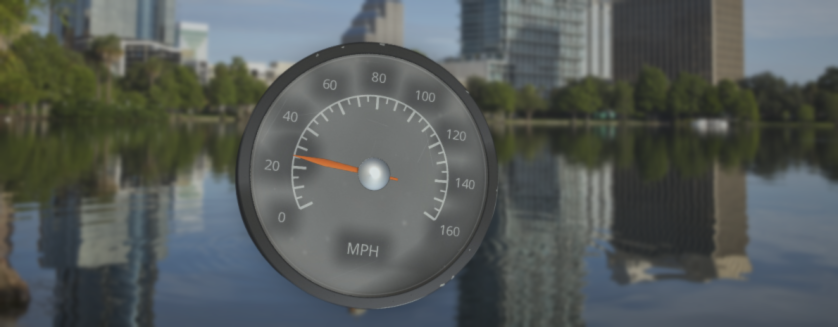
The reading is 25 mph
